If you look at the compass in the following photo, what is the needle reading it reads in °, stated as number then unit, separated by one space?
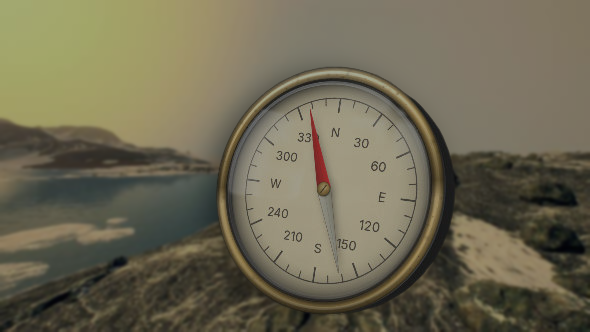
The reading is 340 °
